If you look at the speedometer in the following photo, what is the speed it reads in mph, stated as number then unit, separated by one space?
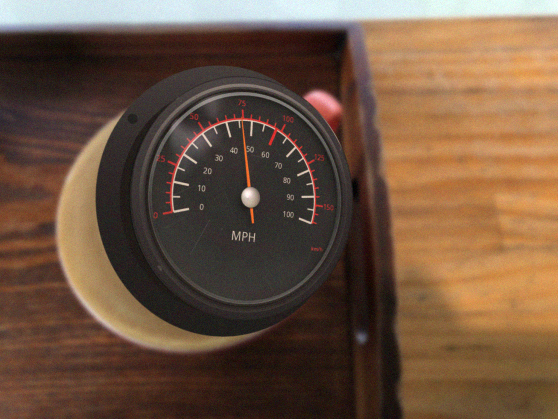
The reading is 45 mph
